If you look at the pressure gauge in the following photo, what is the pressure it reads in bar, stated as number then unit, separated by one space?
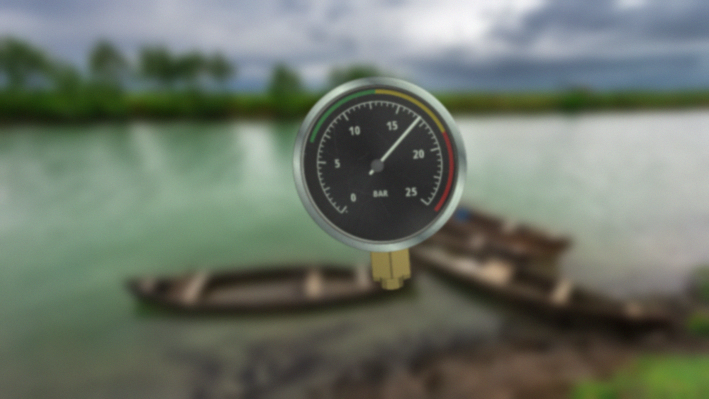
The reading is 17 bar
